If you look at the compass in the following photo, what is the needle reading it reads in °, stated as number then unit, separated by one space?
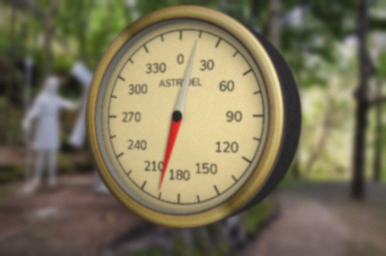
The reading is 195 °
